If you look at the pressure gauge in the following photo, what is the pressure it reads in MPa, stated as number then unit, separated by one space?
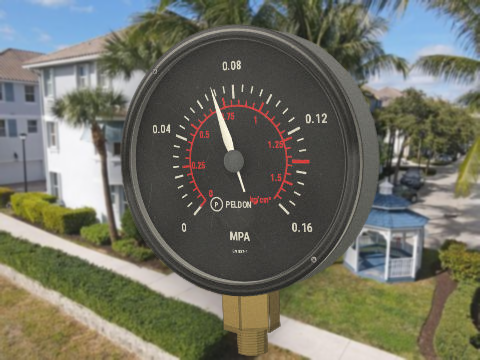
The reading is 0.07 MPa
